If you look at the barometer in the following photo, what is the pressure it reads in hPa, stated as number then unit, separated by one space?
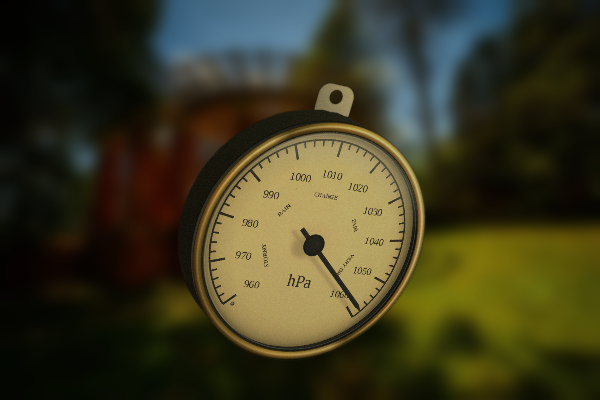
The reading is 1058 hPa
